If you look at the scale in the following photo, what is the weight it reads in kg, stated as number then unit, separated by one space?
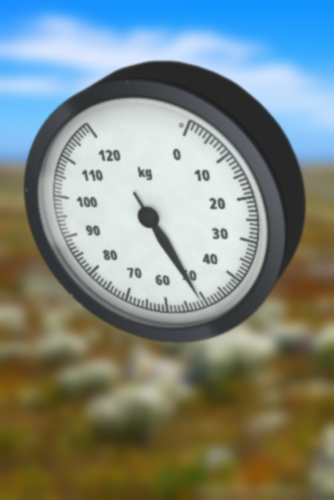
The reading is 50 kg
